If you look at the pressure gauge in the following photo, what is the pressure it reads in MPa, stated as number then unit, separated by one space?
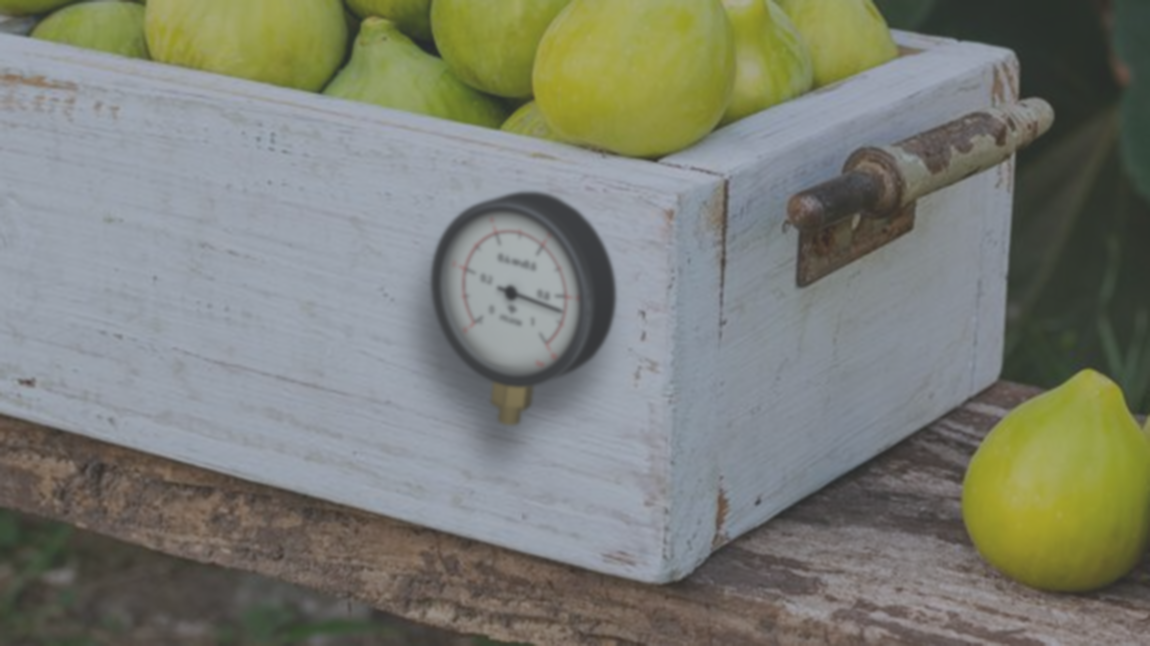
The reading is 0.85 MPa
